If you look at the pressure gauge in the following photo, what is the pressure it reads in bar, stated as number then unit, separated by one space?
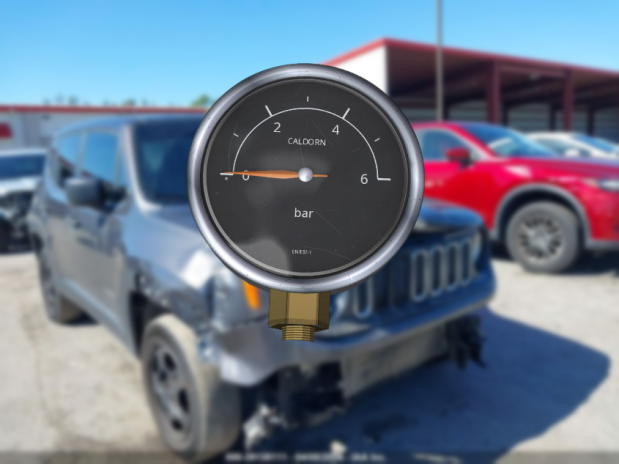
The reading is 0 bar
